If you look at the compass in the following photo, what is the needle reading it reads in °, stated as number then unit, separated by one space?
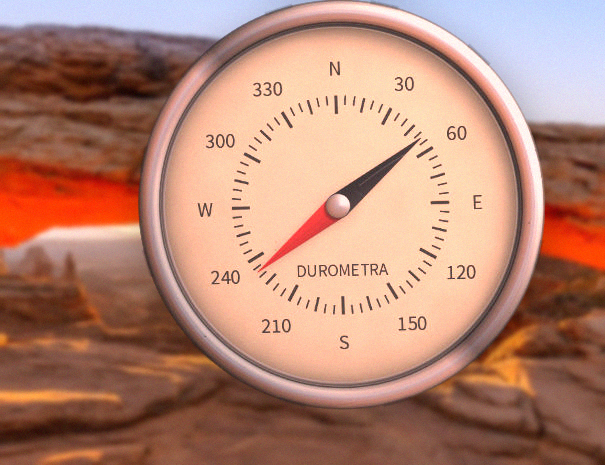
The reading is 232.5 °
